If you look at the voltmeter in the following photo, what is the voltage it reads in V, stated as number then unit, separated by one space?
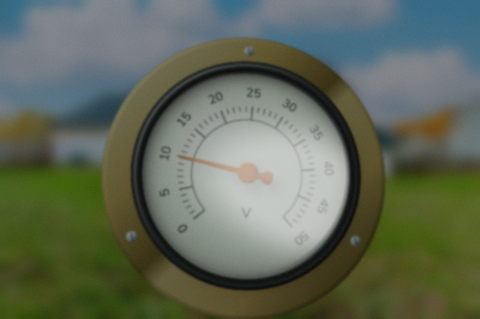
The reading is 10 V
